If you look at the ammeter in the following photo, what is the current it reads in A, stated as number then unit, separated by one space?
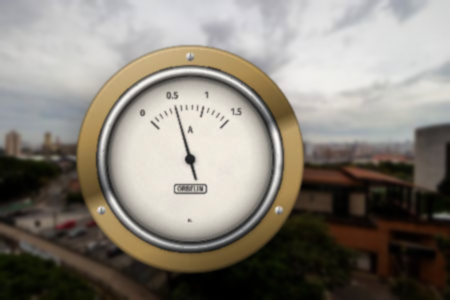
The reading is 0.5 A
